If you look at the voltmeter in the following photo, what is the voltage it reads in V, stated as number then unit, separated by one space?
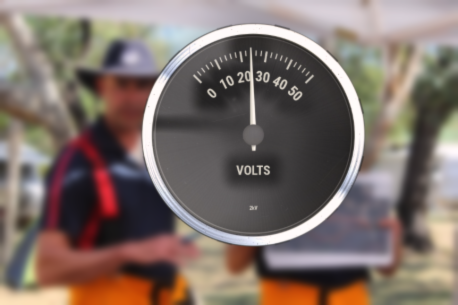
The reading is 24 V
